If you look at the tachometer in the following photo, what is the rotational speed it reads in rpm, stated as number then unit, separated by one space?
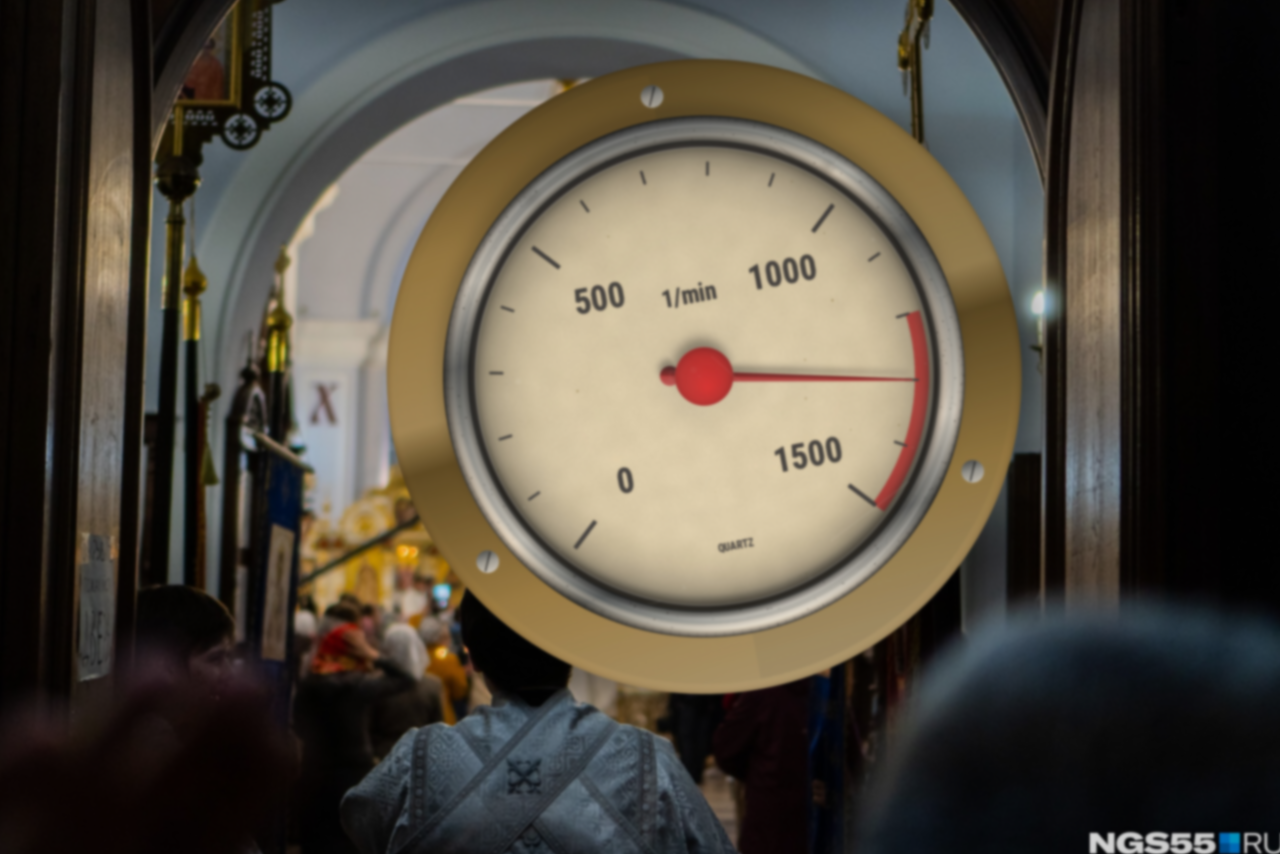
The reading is 1300 rpm
